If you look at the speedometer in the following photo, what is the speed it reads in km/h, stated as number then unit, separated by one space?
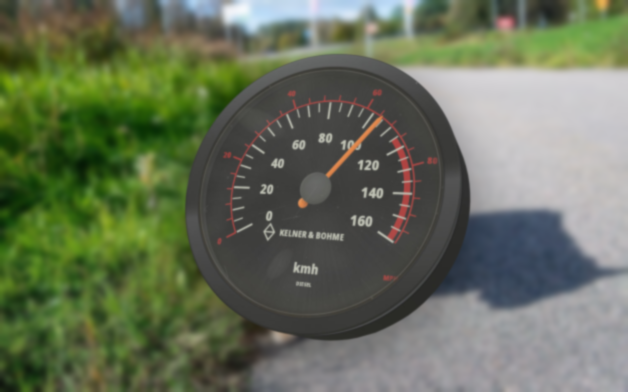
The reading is 105 km/h
